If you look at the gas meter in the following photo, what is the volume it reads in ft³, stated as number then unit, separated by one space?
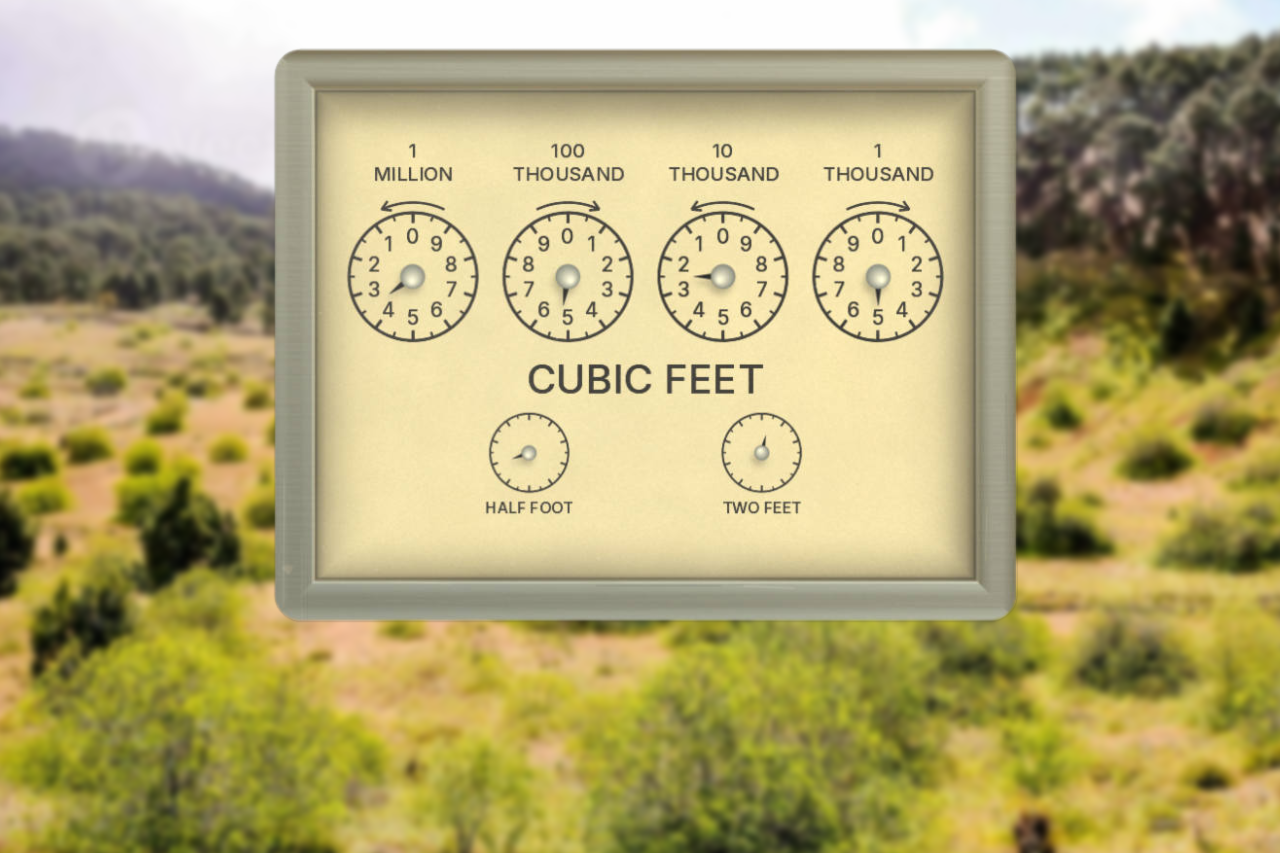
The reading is 352500 ft³
